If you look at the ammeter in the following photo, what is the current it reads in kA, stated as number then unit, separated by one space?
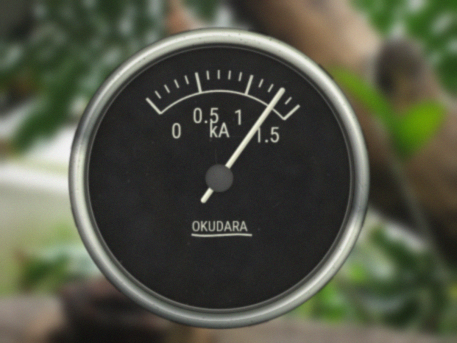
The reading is 1.3 kA
